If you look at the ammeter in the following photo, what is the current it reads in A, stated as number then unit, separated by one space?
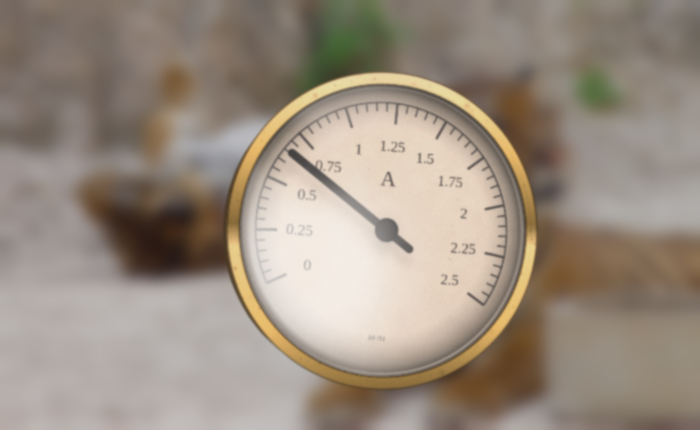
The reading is 0.65 A
